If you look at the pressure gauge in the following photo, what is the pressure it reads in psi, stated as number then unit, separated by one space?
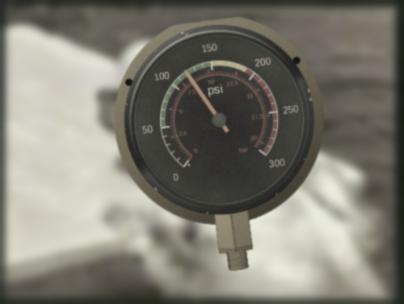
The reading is 120 psi
